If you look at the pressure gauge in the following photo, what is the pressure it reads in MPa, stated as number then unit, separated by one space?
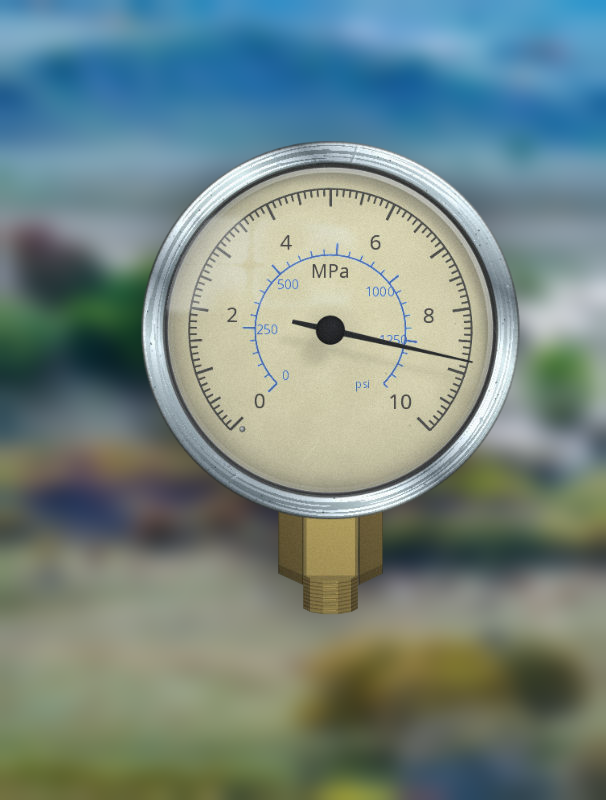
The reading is 8.8 MPa
